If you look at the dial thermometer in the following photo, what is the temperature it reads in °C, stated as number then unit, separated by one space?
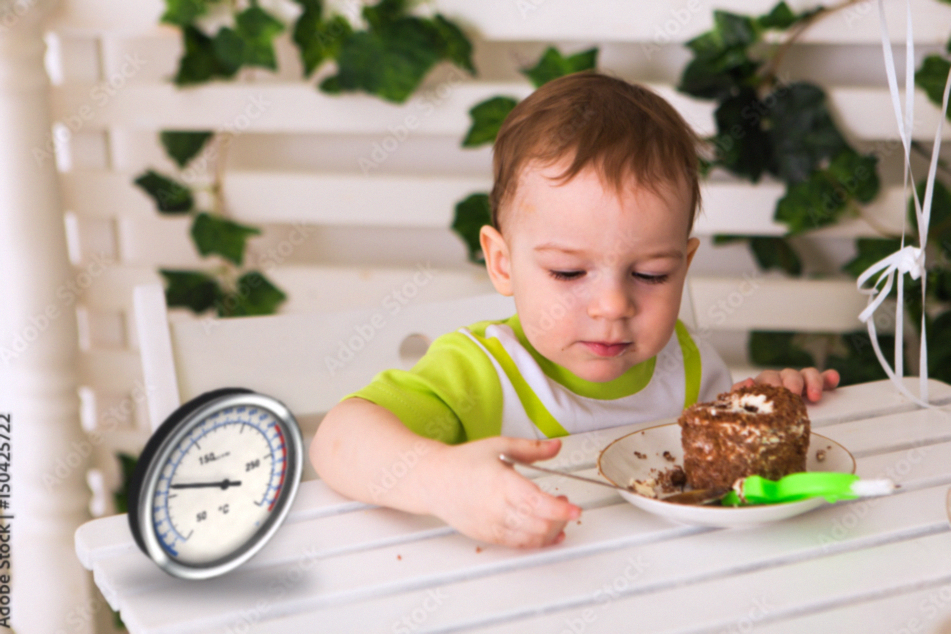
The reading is 110 °C
